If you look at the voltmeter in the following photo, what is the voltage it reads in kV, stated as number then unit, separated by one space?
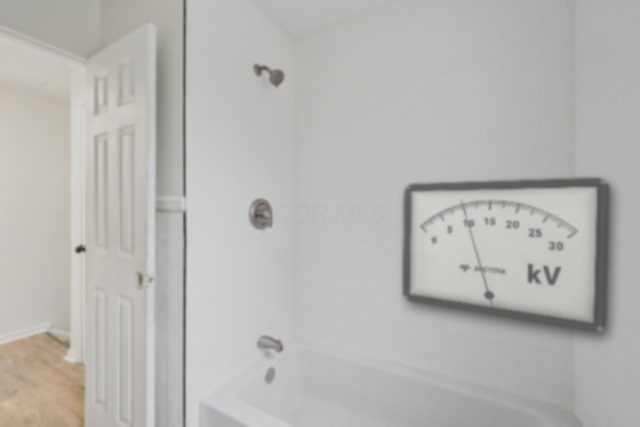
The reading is 10 kV
